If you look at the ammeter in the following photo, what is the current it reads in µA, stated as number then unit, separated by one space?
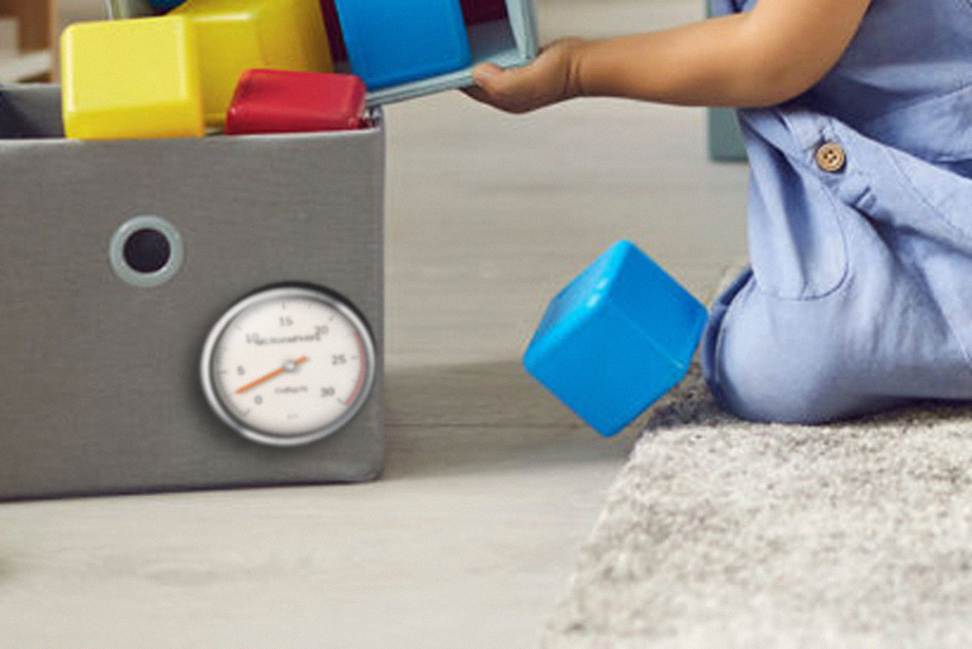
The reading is 2.5 µA
